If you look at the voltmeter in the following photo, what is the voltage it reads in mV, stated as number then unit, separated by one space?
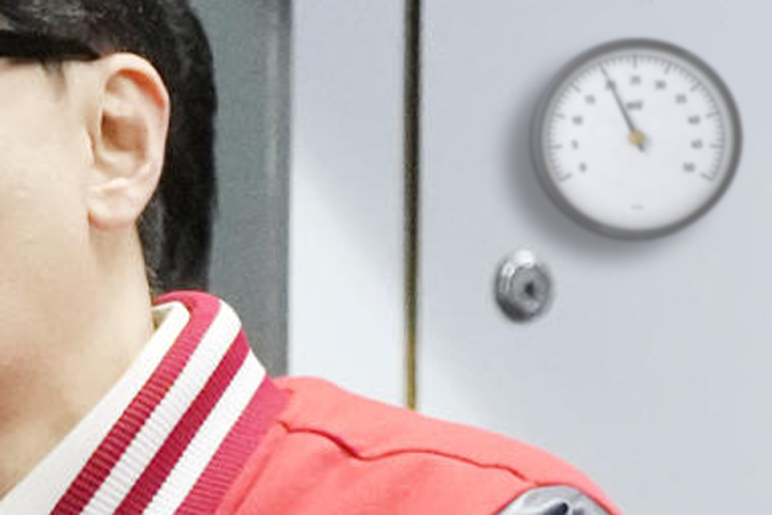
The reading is 20 mV
